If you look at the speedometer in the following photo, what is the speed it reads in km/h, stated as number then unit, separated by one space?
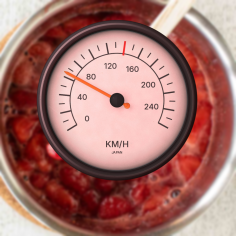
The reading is 65 km/h
